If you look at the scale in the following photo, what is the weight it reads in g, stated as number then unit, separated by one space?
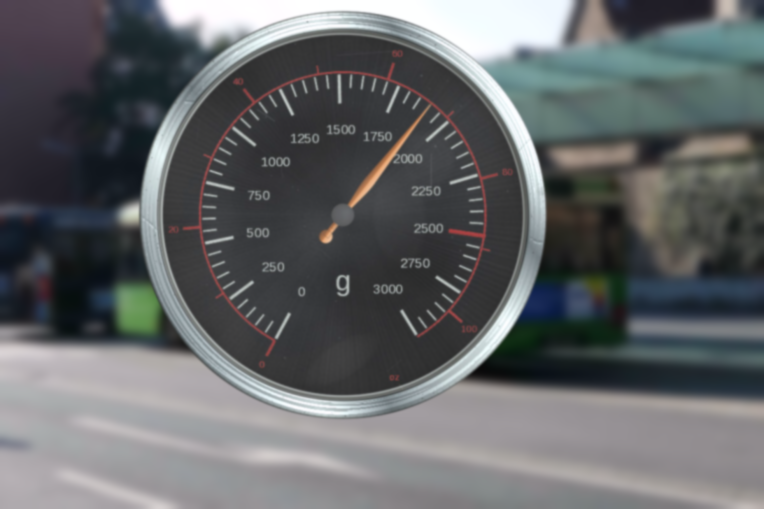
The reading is 1900 g
